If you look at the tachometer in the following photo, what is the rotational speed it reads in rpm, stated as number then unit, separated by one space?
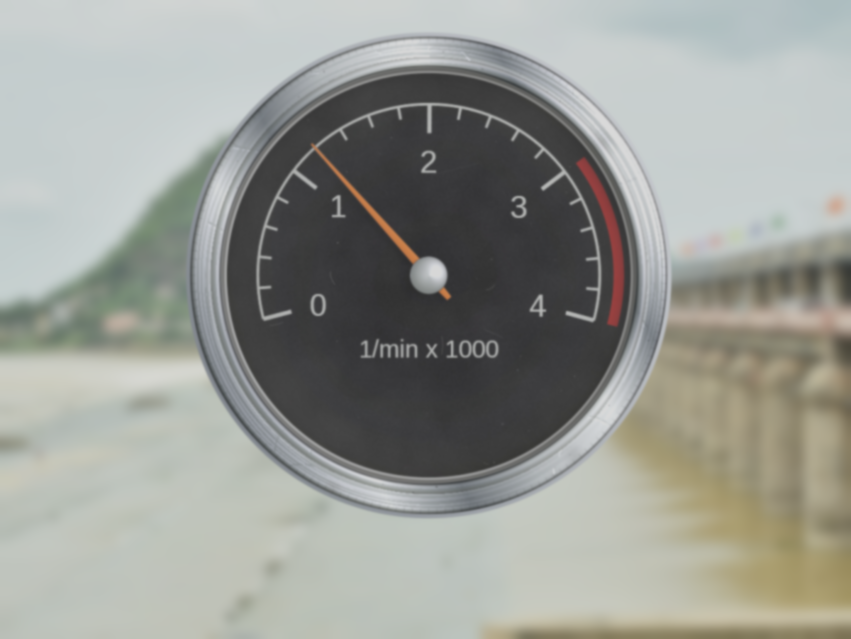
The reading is 1200 rpm
